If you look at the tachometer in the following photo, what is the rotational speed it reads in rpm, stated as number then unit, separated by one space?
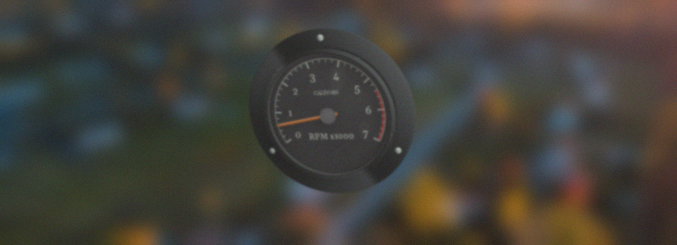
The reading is 600 rpm
